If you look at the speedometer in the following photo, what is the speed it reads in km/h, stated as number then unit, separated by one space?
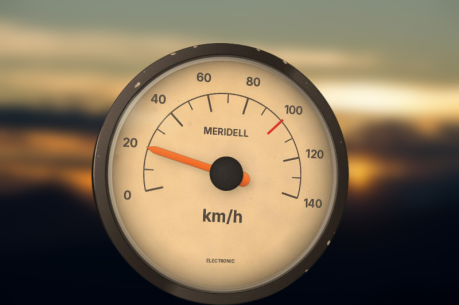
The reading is 20 km/h
